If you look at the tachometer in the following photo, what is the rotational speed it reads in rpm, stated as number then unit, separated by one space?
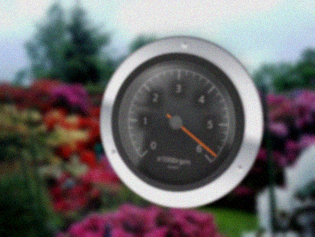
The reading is 5800 rpm
